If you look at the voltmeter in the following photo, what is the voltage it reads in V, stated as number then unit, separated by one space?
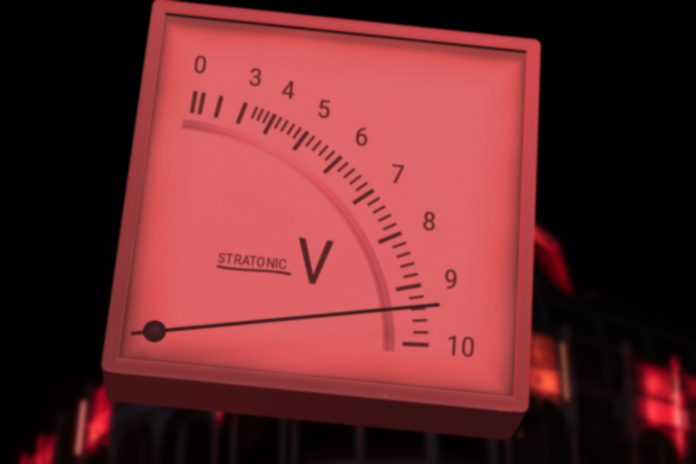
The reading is 9.4 V
